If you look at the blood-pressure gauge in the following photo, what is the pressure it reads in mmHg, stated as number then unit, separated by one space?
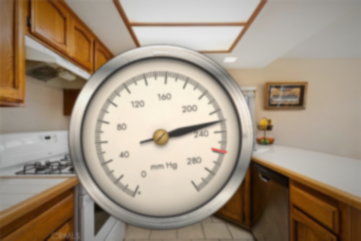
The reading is 230 mmHg
